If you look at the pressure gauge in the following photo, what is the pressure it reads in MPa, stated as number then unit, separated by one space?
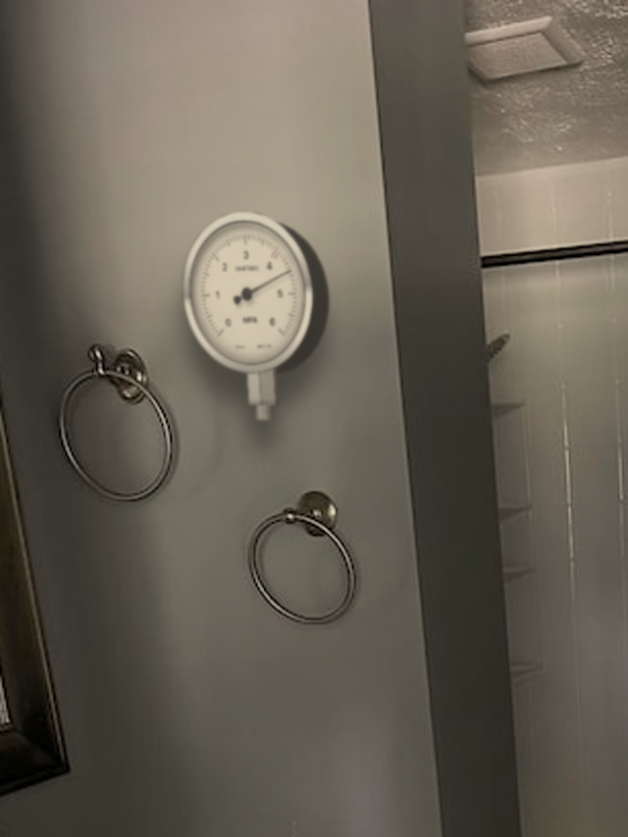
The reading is 4.5 MPa
